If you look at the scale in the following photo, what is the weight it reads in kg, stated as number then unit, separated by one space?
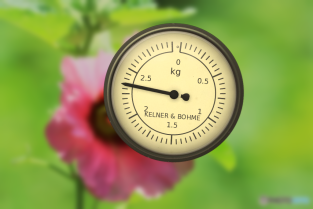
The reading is 2.35 kg
